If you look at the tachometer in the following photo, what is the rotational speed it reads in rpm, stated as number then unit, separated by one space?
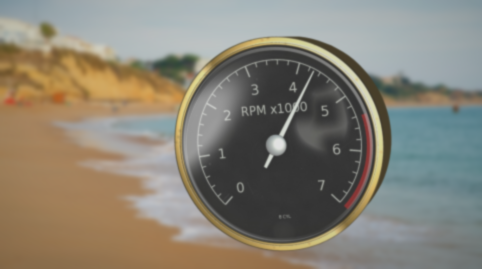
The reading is 4300 rpm
